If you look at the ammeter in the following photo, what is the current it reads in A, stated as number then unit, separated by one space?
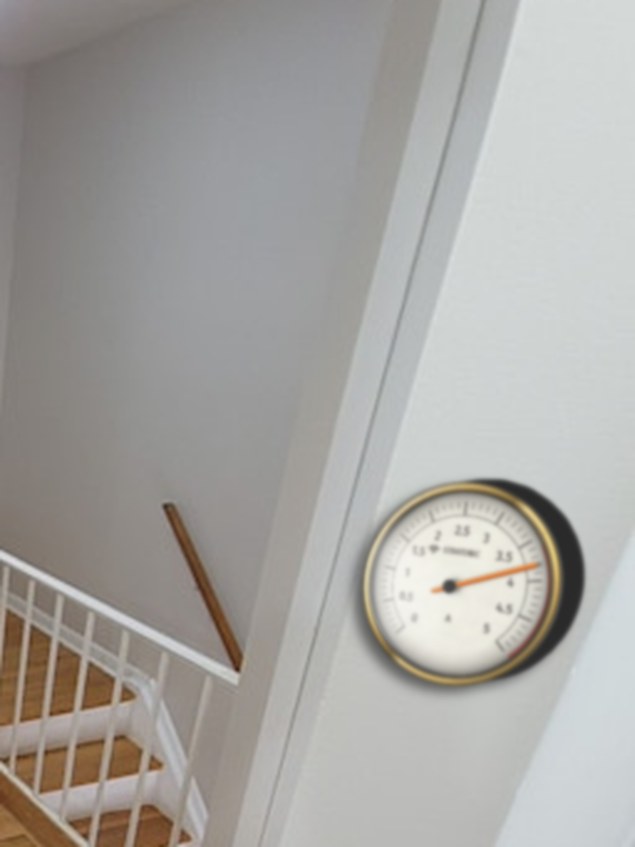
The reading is 3.8 A
